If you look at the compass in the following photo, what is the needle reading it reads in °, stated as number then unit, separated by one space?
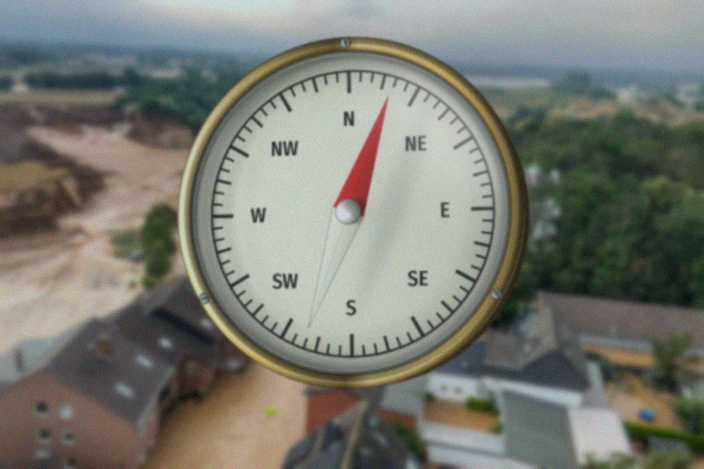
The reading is 20 °
